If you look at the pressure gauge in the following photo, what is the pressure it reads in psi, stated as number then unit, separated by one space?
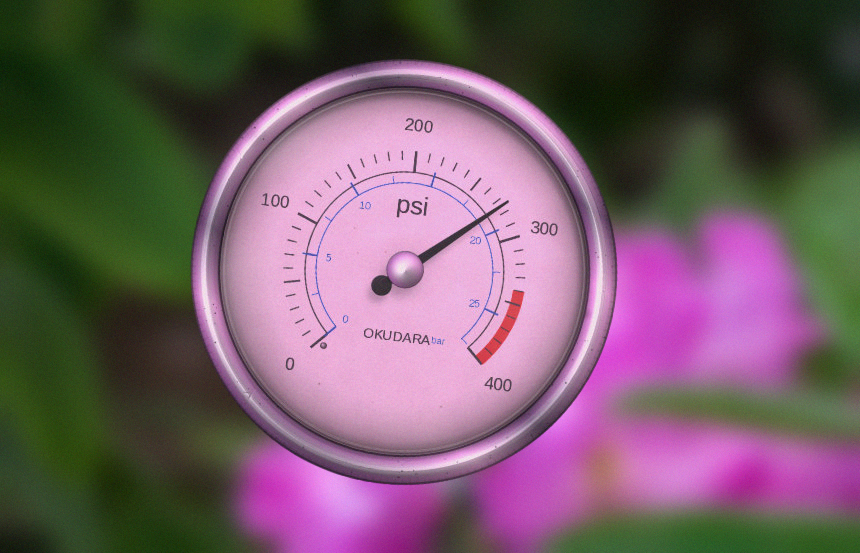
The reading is 275 psi
